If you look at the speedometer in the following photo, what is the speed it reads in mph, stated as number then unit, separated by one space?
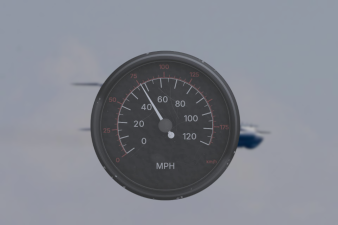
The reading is 47.5 mph
